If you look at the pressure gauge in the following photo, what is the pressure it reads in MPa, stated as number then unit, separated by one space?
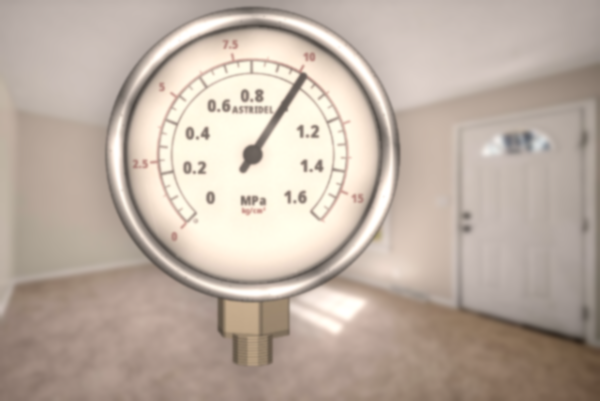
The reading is 1 MPa
